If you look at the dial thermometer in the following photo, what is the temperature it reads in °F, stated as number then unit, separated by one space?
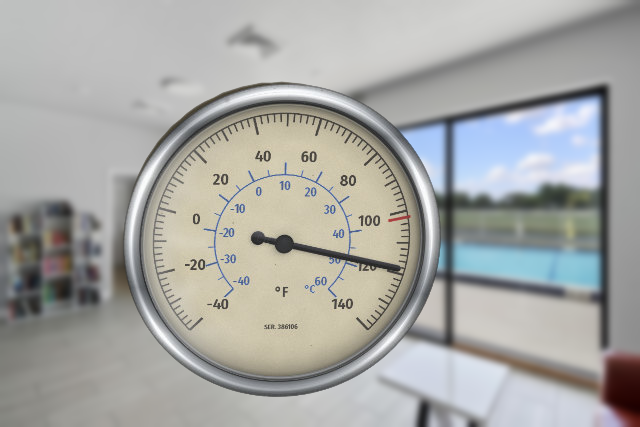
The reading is 118 °F
